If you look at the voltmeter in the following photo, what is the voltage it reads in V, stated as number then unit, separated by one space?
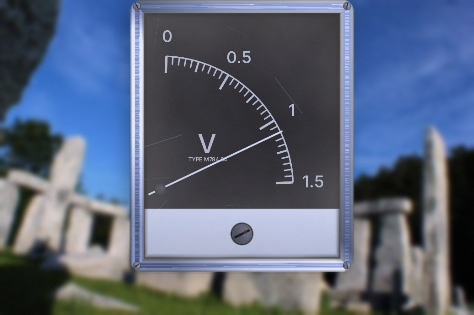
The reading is 1.1 V
